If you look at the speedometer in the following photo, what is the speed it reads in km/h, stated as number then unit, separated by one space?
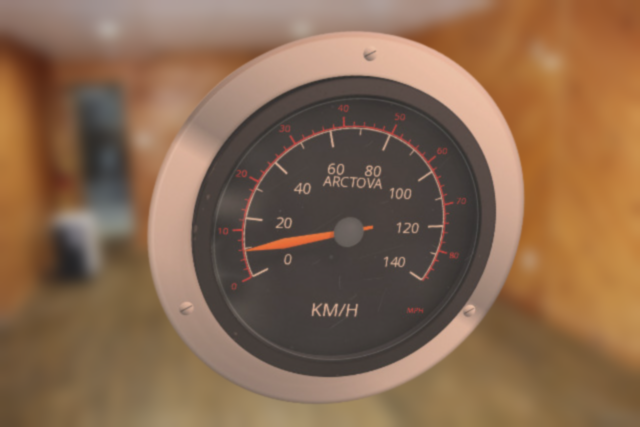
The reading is 10 km/h
